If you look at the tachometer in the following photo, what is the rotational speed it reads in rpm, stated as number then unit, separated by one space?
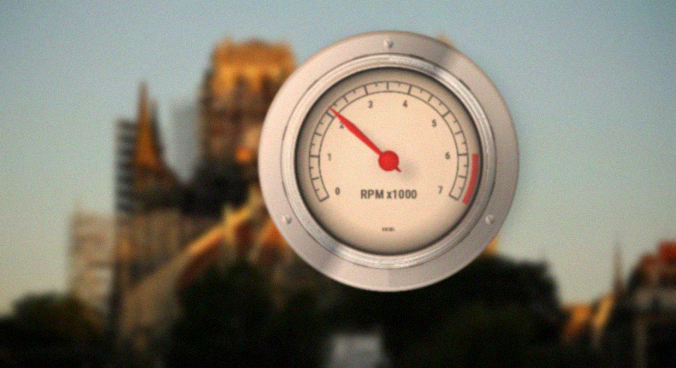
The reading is 2125 rpm
